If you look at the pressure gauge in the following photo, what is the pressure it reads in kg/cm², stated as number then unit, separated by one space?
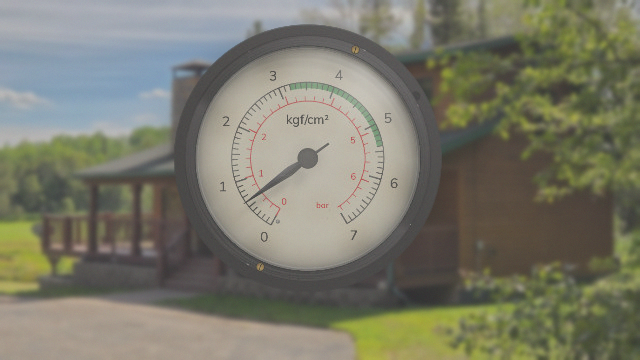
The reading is 0.6 kg/cm²
